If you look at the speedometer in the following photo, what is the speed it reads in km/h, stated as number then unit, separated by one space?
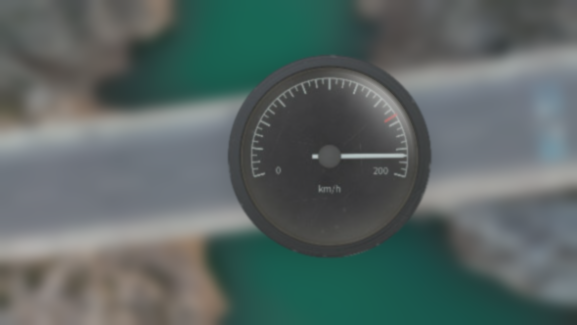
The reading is 185 km/h
